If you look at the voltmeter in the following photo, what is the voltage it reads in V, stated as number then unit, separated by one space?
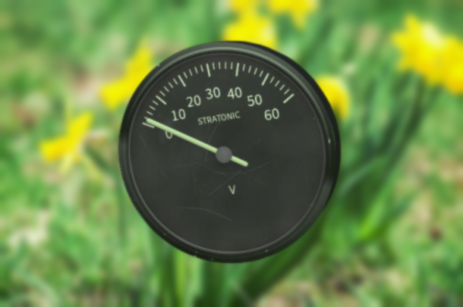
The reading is 2 V
